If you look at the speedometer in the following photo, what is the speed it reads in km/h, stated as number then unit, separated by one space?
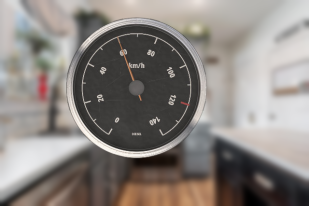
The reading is 60 km/h
